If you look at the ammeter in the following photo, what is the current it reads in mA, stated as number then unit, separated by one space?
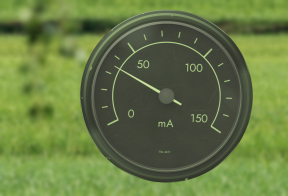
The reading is 35 mA
